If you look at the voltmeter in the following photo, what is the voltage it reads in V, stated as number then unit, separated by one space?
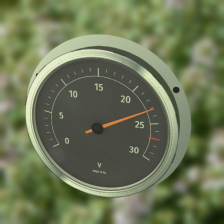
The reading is 23 V
